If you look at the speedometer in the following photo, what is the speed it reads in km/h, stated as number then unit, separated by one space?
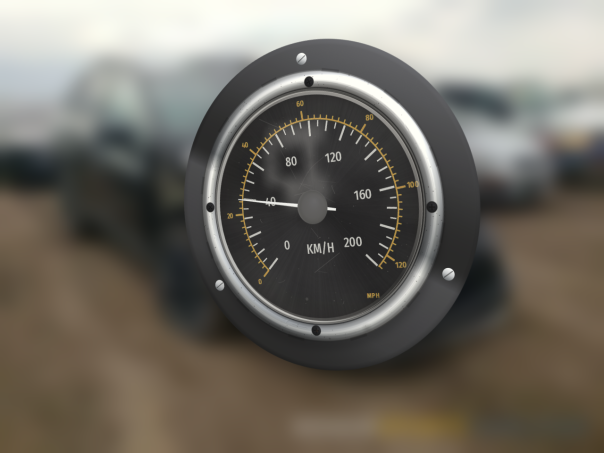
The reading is 40 km/h
